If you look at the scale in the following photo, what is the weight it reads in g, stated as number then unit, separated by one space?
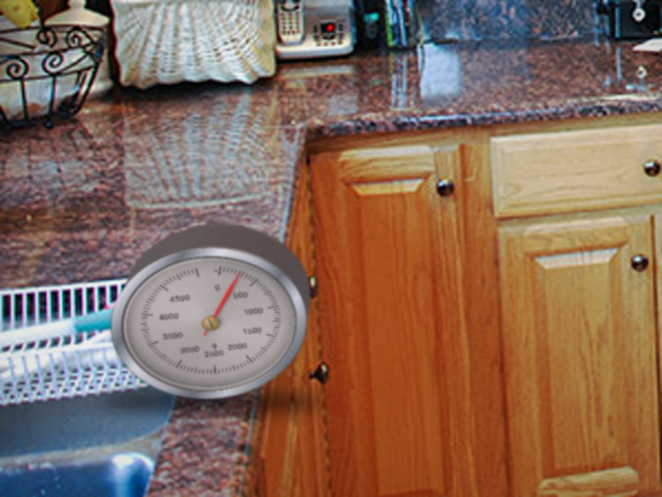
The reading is 250 g
